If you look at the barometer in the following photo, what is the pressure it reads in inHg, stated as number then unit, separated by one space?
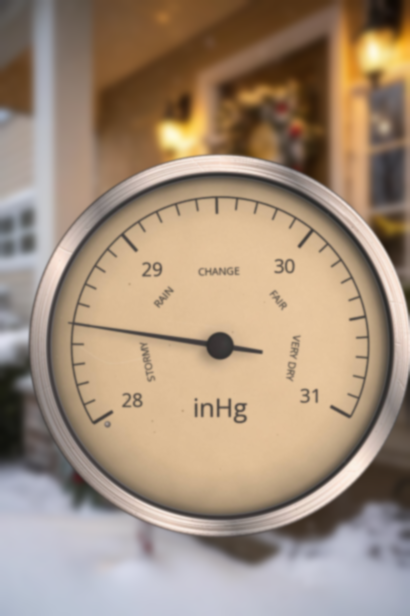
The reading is 28.5 inHg
